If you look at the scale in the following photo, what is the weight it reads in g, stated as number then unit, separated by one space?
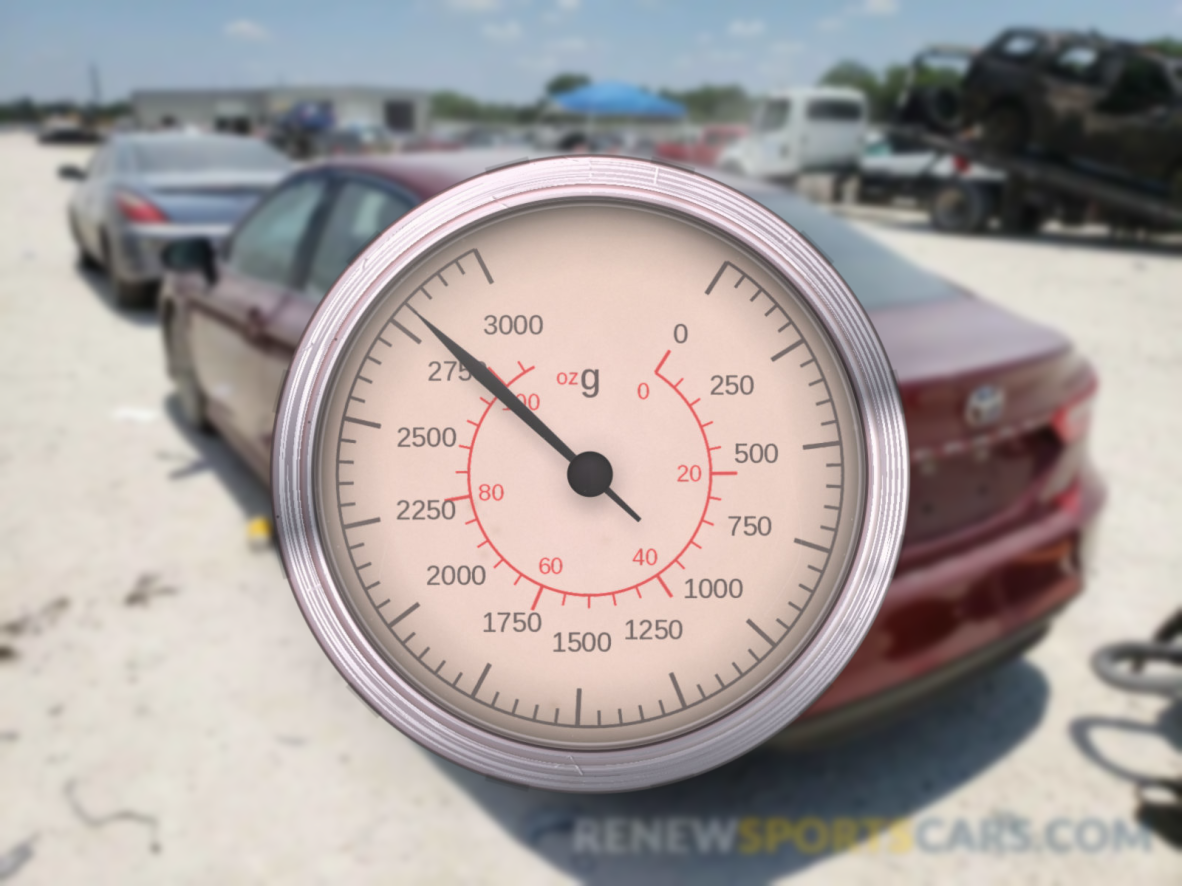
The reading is 2800 g
